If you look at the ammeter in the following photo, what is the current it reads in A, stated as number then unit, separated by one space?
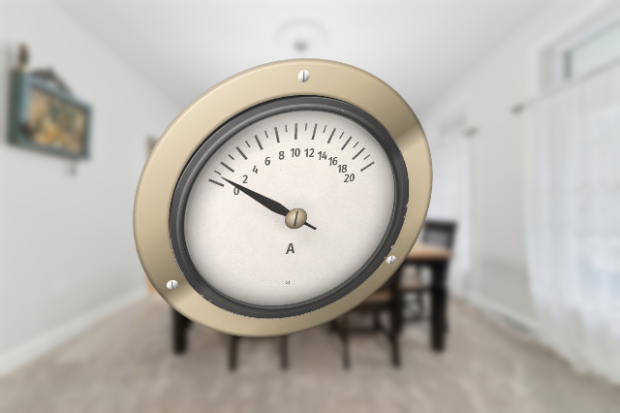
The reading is 1 A
